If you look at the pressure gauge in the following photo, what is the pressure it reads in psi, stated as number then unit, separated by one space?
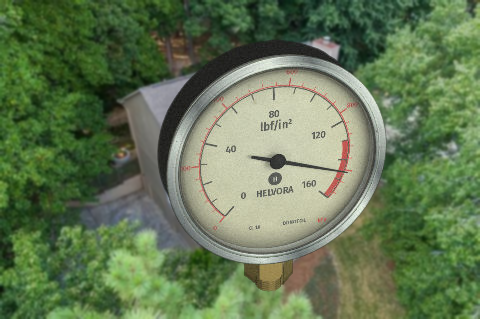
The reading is 145 psi
